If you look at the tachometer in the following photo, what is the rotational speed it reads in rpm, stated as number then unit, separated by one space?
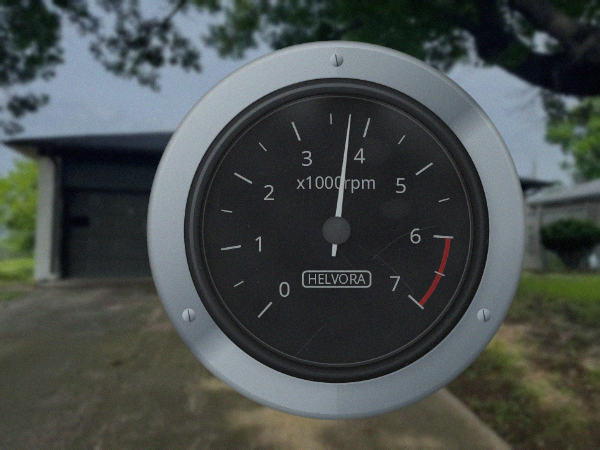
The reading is 3750 rpm
